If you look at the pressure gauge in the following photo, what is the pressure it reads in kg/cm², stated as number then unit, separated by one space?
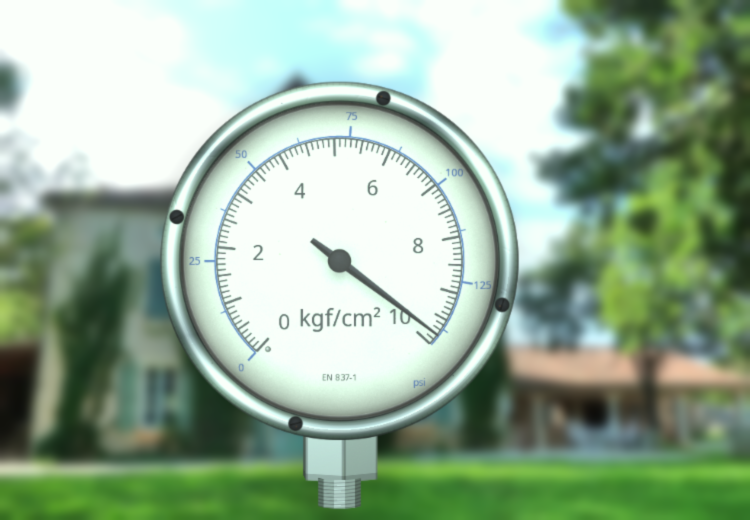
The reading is 9.8 kg/cm²
